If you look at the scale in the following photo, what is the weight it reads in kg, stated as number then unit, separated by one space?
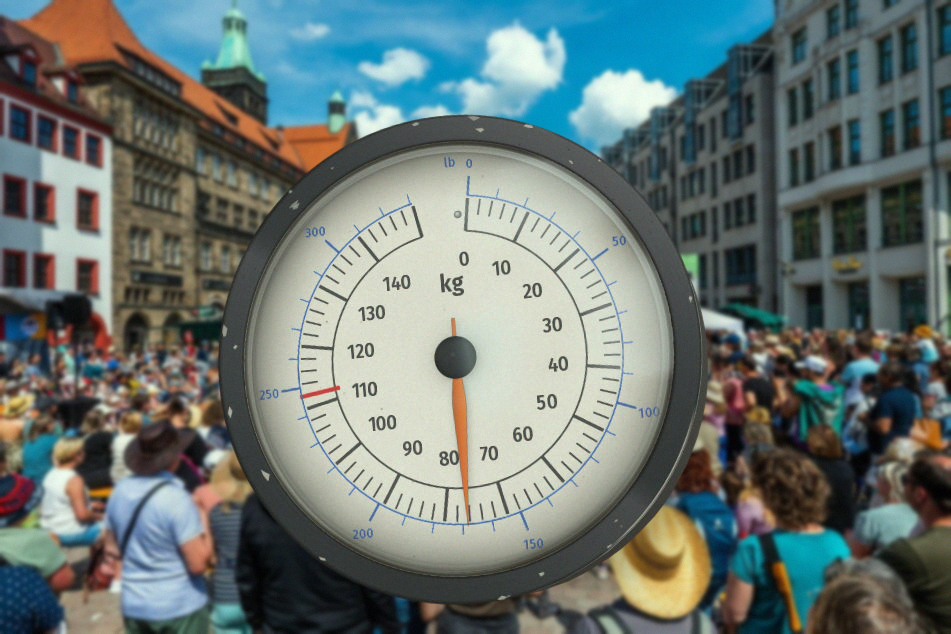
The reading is 76 kg
